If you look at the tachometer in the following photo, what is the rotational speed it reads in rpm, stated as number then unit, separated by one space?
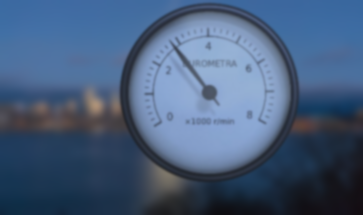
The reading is 2800 rpm
